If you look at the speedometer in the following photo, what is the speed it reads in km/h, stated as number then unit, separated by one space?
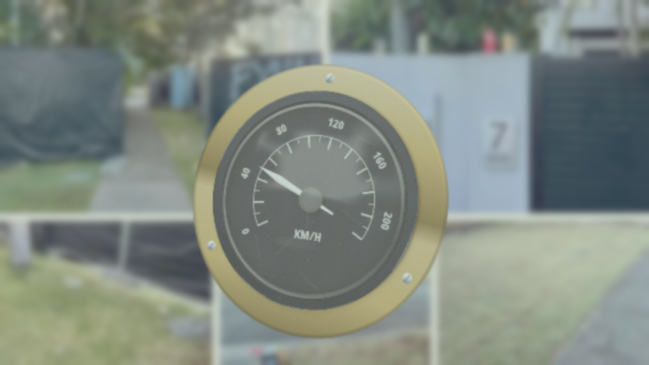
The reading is 50 km/h
